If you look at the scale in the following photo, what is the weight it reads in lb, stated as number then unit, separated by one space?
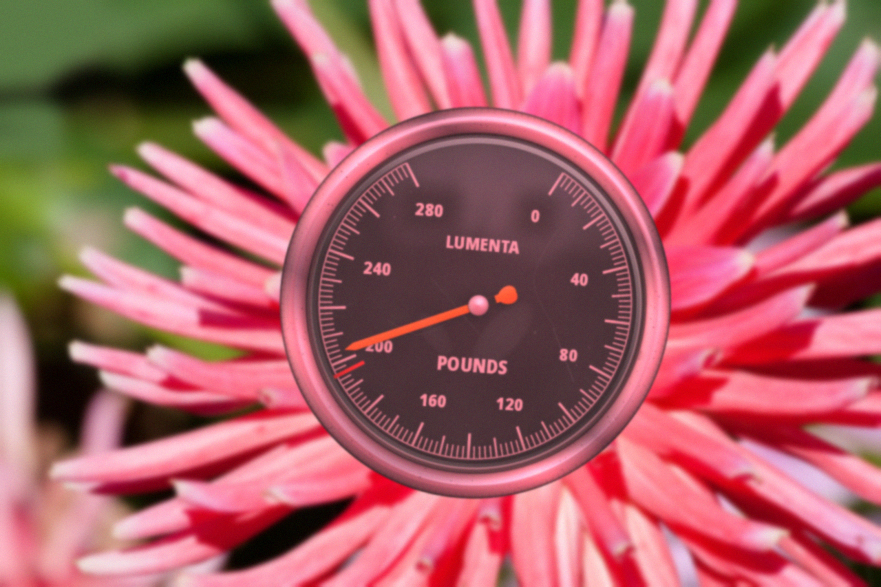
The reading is 204 lb
